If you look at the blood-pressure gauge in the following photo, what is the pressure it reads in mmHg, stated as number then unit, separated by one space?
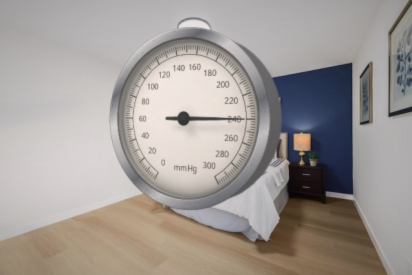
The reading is 240 mmHg
